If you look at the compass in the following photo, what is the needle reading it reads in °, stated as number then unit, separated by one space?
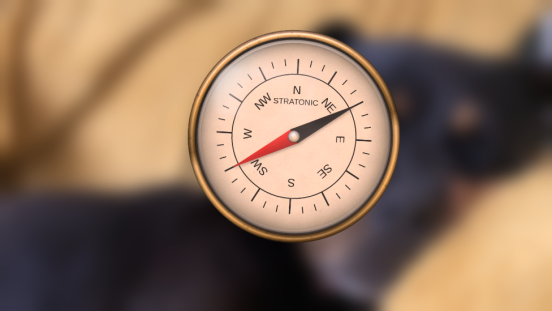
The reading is 240 °
